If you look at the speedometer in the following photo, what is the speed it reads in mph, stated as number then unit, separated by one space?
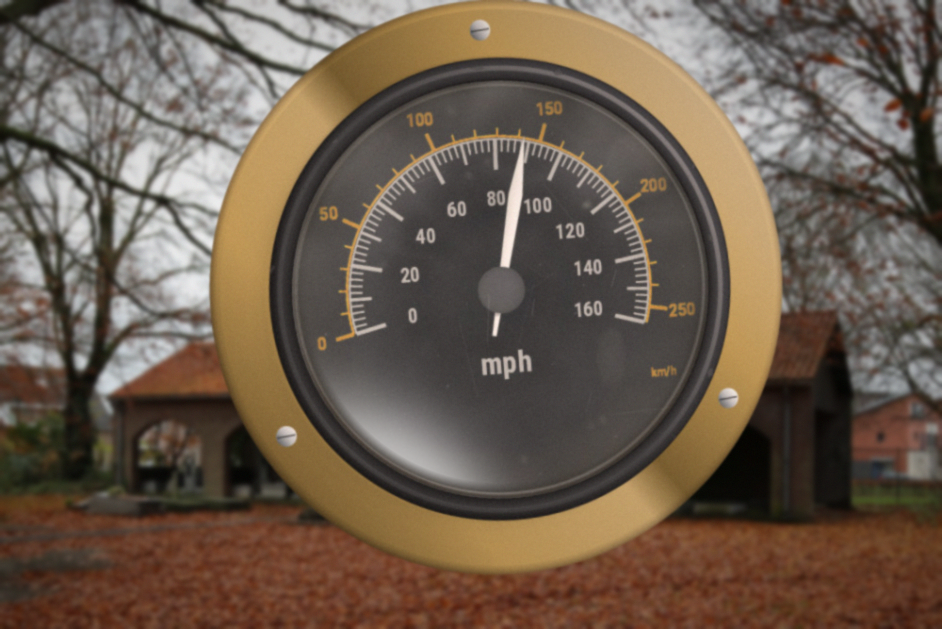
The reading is 88 mph
